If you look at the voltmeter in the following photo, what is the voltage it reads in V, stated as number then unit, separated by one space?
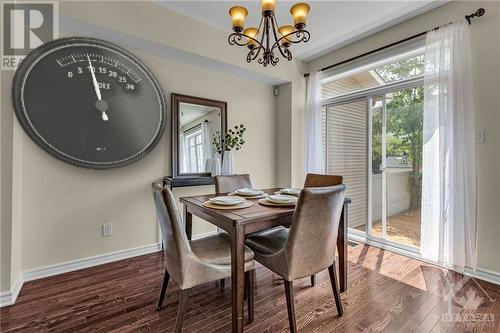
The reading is 10 V
